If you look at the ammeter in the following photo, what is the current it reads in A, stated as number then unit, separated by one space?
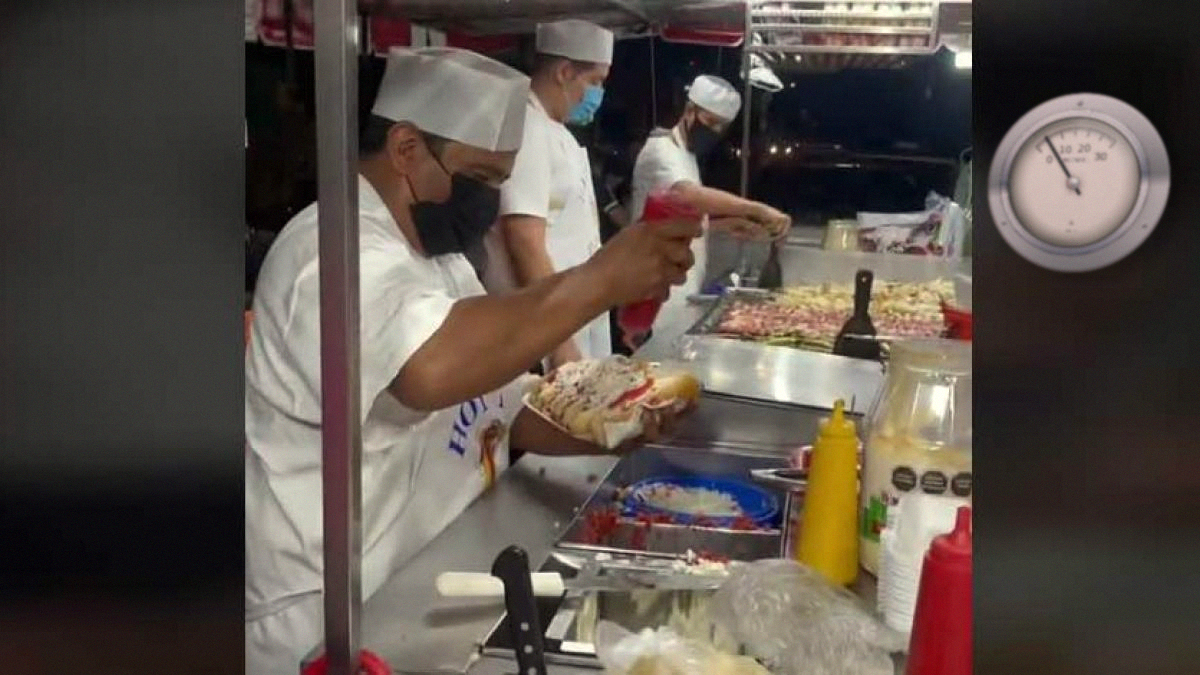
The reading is 5 A
